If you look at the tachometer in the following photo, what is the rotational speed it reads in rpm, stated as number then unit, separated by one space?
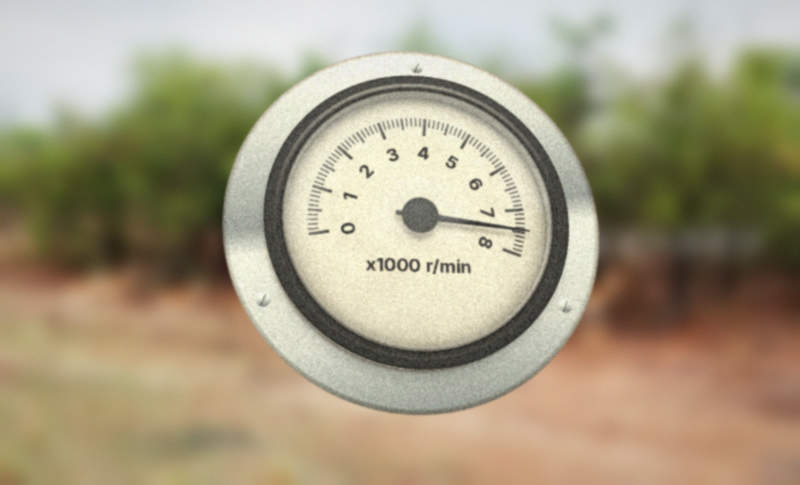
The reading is 7500 rpm
